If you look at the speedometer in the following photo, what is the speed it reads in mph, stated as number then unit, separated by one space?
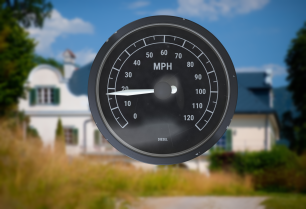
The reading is 17.5 mph
